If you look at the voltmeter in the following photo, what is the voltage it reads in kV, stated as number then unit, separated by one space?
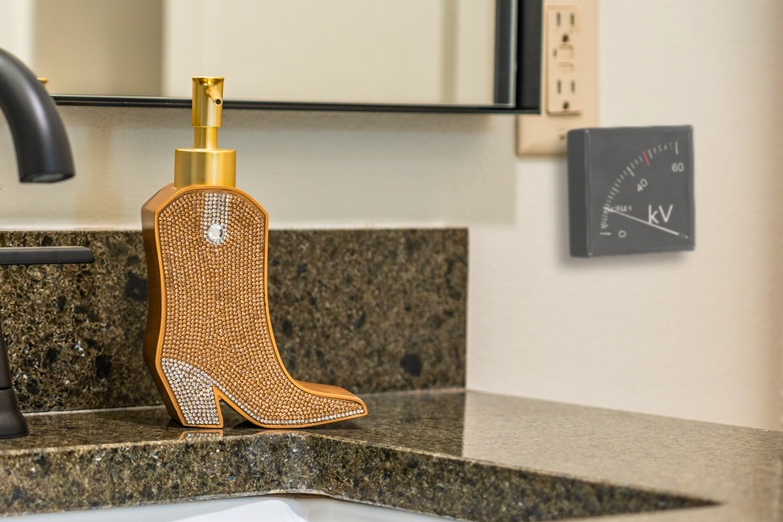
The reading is 20 kV
